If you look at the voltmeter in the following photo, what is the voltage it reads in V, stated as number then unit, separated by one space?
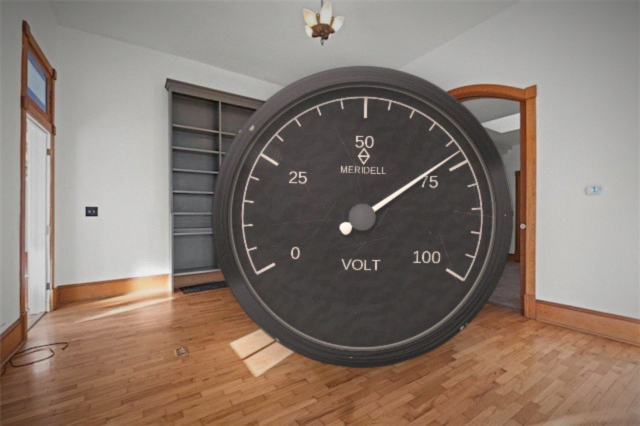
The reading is 72.5 V
